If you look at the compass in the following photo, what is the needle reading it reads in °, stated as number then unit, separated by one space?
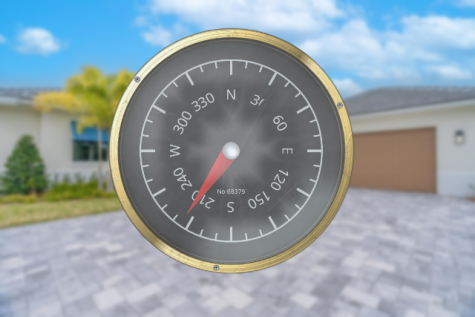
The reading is 215 °
